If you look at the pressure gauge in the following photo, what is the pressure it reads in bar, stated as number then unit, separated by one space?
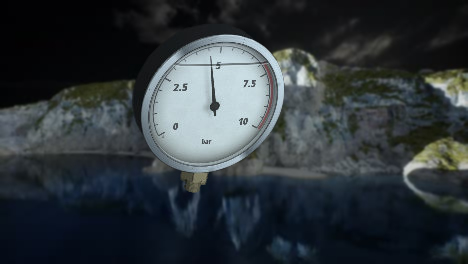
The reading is 4.5 bar
